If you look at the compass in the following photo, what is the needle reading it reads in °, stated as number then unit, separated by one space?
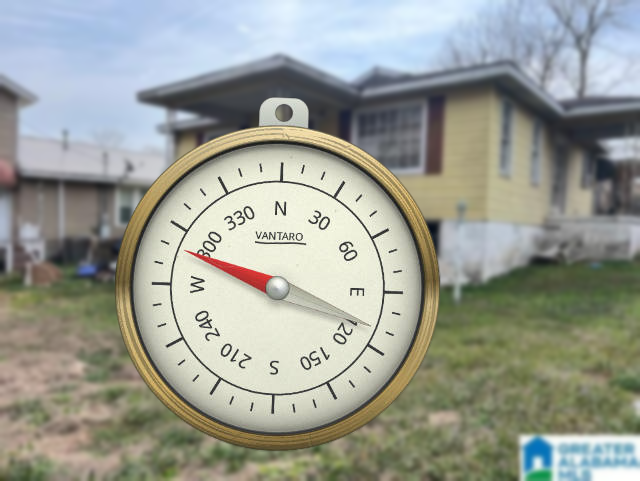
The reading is 290 °
